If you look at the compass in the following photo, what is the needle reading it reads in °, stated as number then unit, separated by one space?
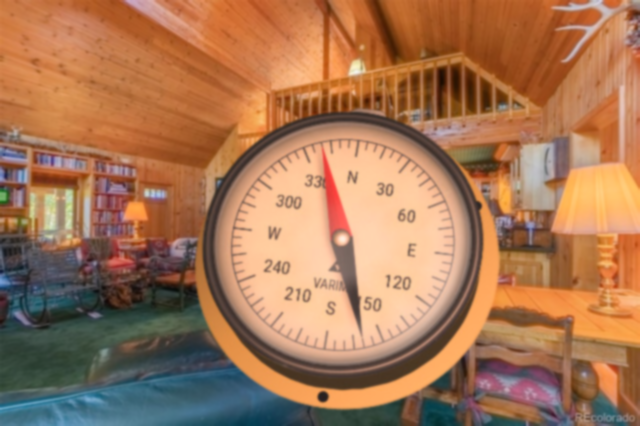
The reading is 340 °
